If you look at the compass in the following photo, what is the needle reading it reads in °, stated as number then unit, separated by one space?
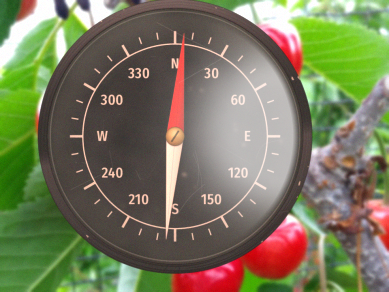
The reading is 5 °
